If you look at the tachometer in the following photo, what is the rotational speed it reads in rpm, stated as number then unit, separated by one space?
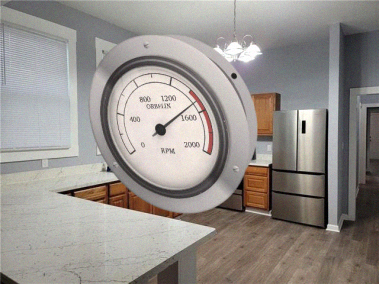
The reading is 1500 rpm
